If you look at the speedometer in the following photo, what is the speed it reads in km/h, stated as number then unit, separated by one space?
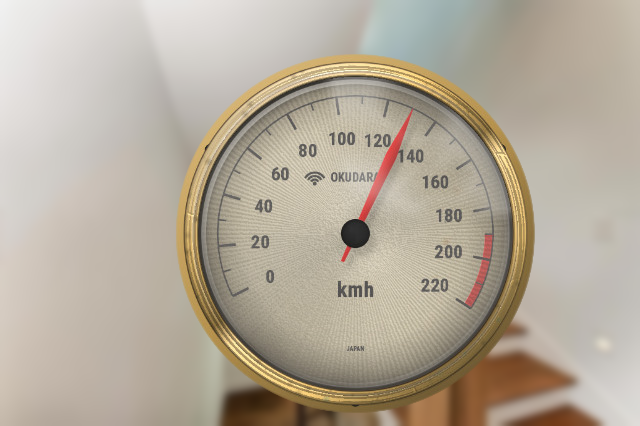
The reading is 130 km/h
